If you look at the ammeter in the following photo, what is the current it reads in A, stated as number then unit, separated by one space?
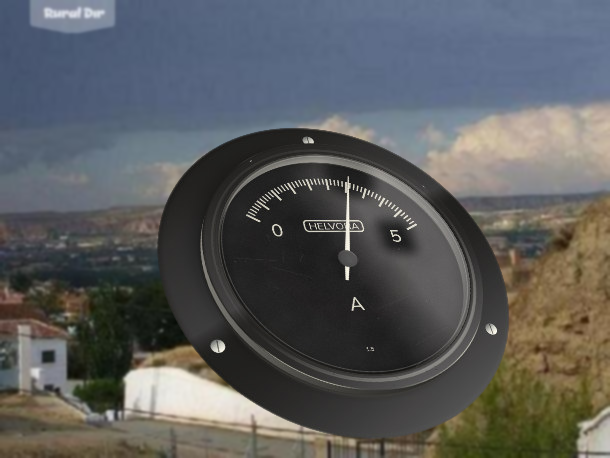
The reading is 3 A
